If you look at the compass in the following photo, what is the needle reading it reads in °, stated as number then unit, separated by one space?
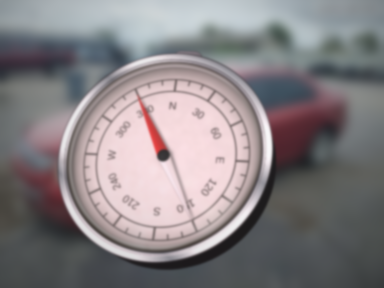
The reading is 330 °
